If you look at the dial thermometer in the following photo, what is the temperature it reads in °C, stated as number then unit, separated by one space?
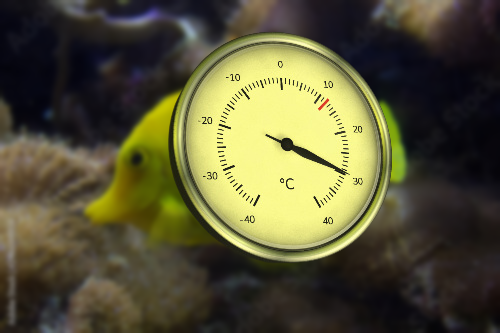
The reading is 30 °C
